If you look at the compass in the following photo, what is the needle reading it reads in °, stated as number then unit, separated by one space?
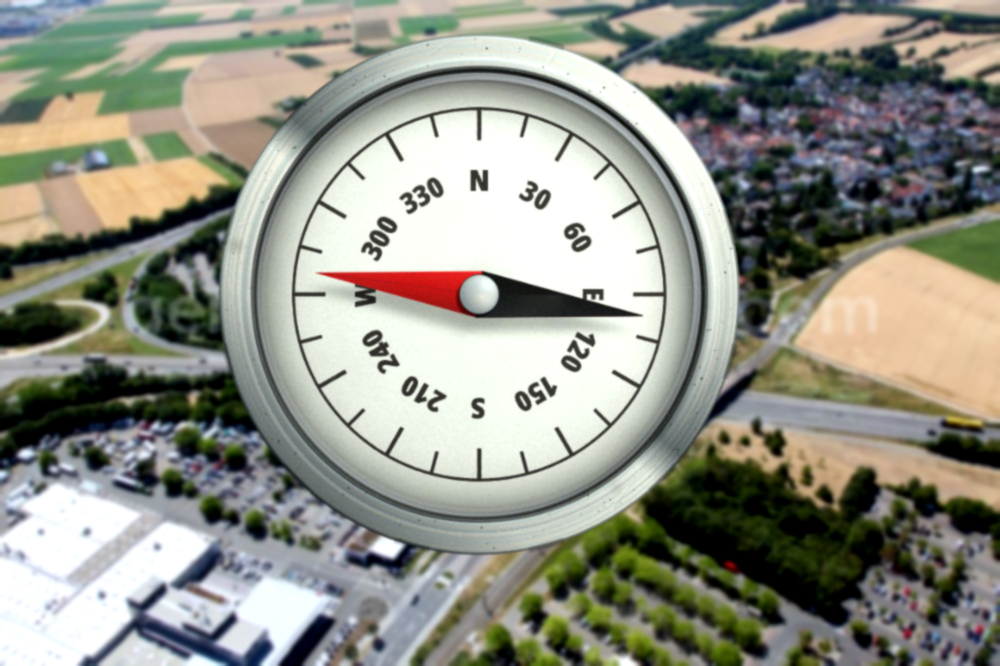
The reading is 277.5 °
